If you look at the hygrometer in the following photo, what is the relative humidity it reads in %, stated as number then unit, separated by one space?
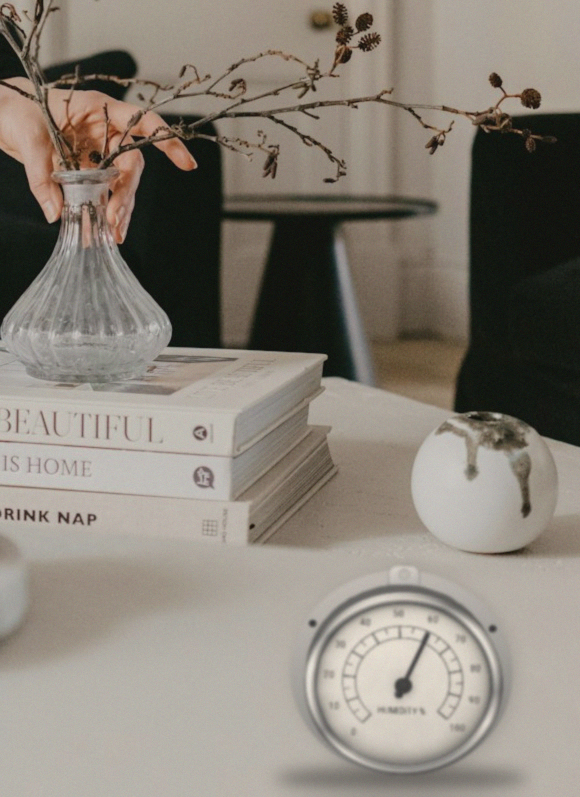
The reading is 60 %
